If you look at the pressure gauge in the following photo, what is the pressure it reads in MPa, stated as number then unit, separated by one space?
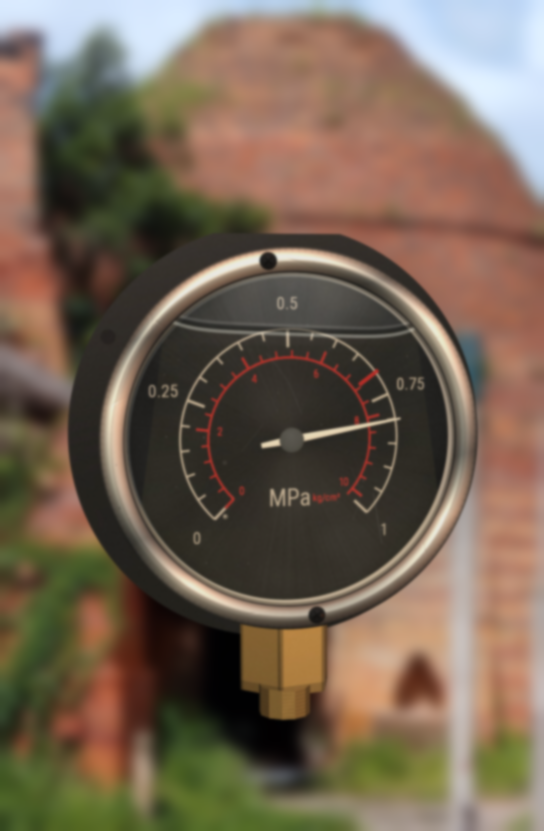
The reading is 0.8 MPa
